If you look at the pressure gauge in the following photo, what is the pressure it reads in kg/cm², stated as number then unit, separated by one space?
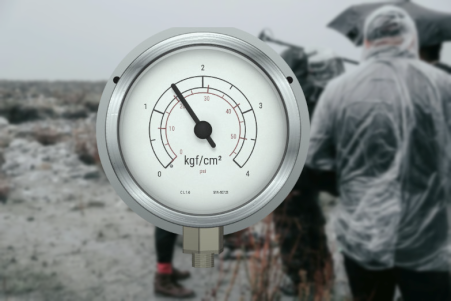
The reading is 1.5 kg/cm²
